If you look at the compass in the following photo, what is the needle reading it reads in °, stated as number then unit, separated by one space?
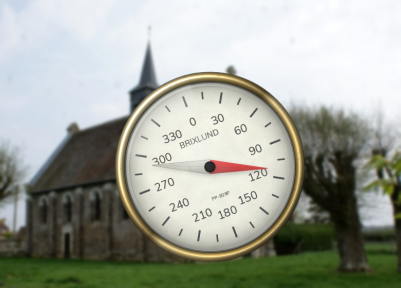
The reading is 112.5 °
